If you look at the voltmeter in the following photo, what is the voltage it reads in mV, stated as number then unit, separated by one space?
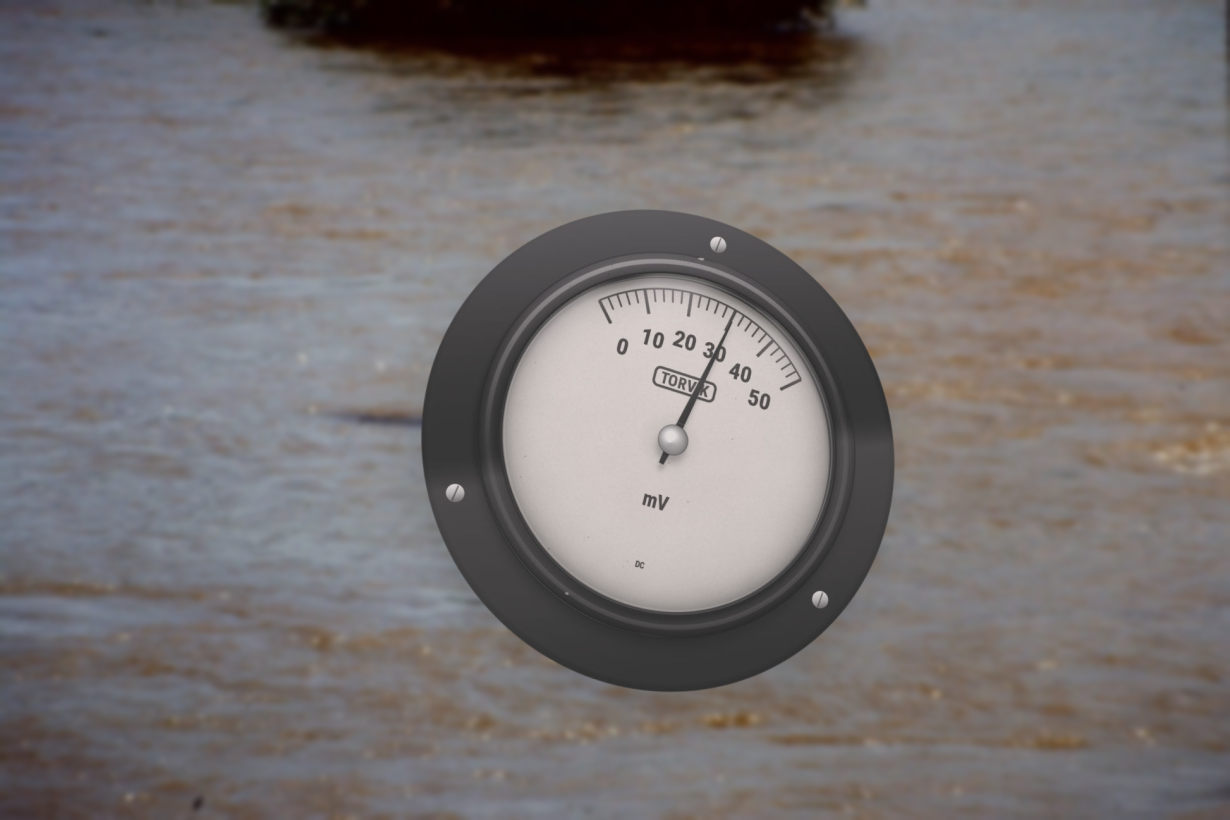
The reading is 30 mV
